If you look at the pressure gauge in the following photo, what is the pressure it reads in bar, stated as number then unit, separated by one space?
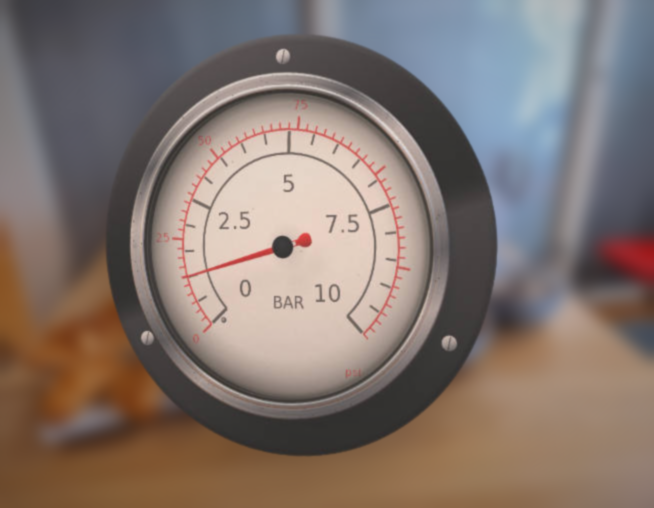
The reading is 1 bar
